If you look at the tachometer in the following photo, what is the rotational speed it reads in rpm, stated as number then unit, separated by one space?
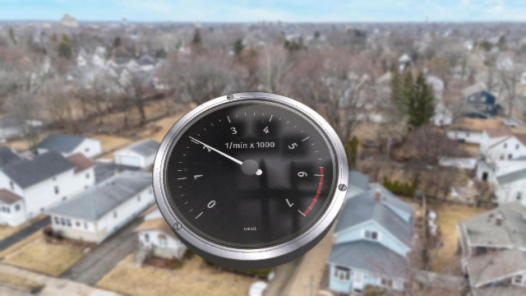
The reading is 2000 rpm
